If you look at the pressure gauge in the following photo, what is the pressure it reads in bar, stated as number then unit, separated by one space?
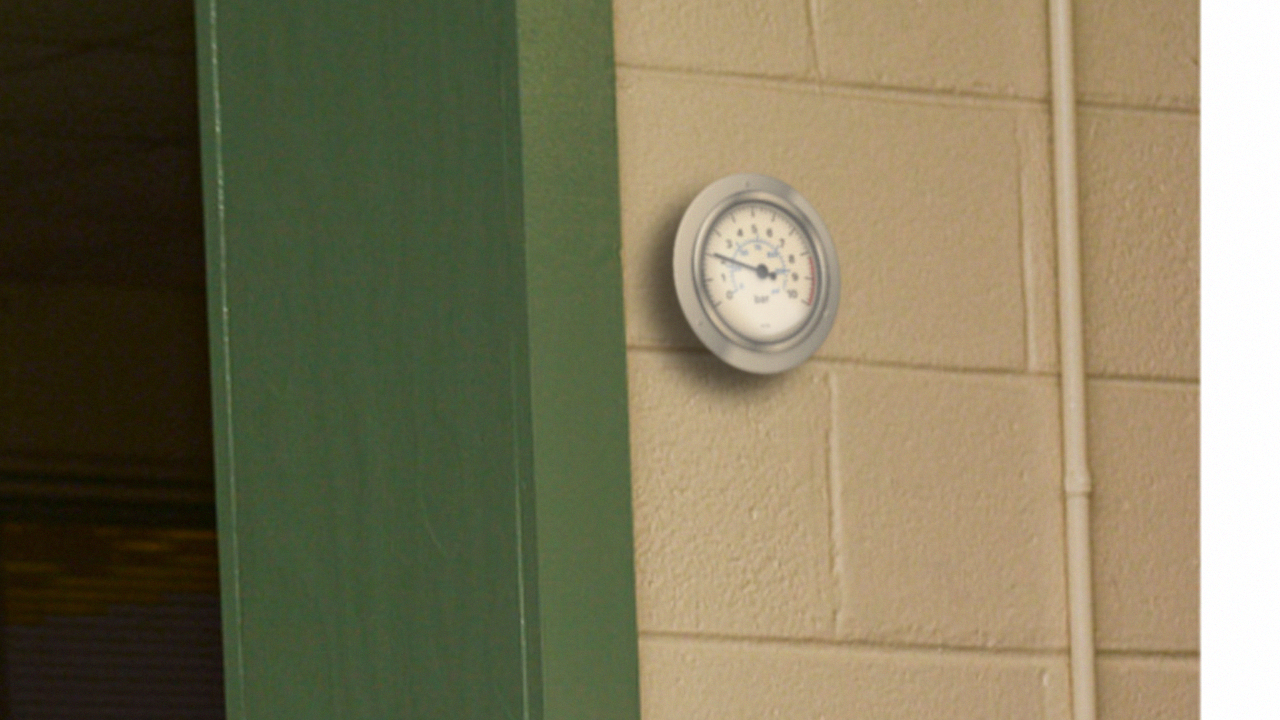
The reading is 2 bar
